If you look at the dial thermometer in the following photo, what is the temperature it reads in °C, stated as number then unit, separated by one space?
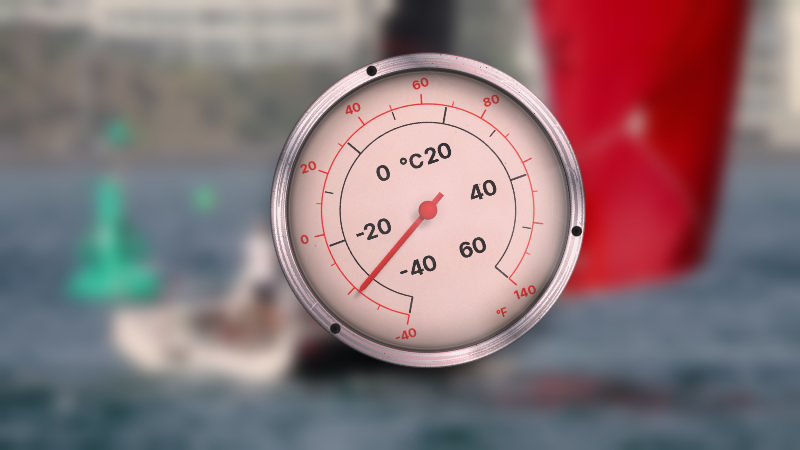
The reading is -30 °C
